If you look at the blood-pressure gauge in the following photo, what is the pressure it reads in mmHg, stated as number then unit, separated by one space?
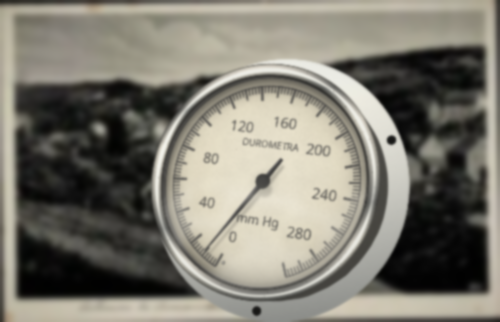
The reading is 10 mmHg
